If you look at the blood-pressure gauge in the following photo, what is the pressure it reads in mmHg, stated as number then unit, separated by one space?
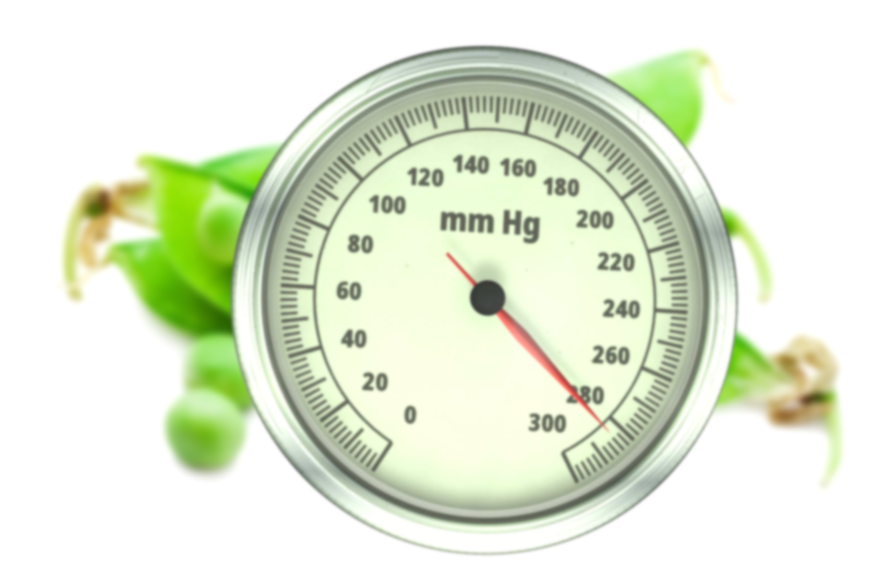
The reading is 284 mmHg
